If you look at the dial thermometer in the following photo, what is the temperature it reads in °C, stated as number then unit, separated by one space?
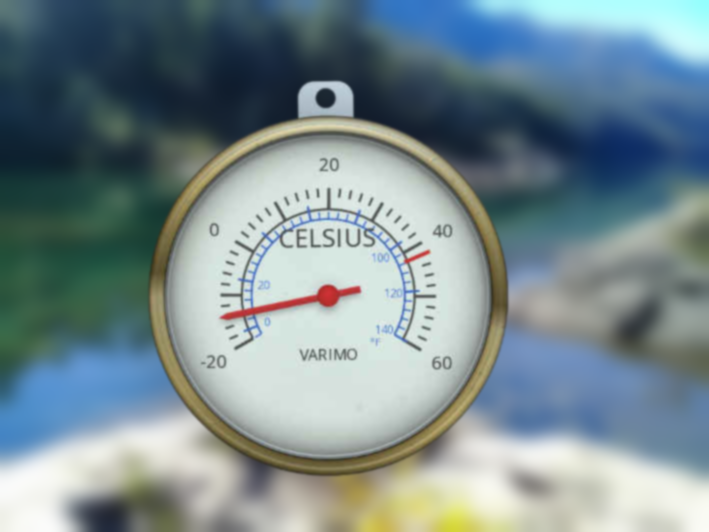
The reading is -14 °C
